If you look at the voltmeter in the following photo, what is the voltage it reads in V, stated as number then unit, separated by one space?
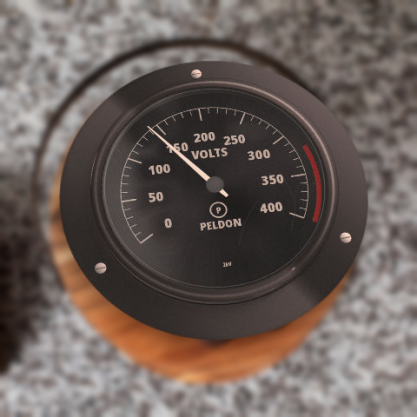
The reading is 140 V
